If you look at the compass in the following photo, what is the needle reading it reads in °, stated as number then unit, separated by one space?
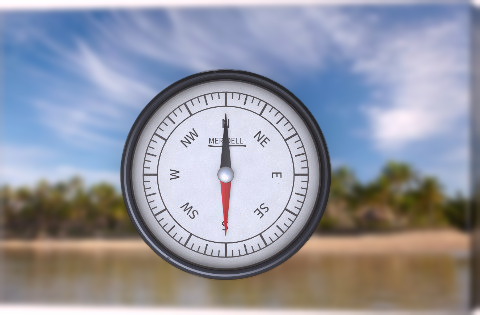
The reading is 180 °
